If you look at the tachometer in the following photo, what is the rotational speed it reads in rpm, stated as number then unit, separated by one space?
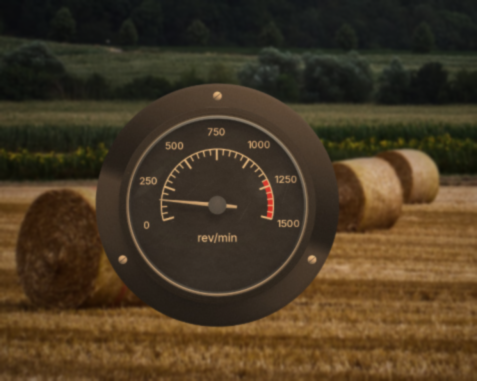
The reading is 150 rpm
